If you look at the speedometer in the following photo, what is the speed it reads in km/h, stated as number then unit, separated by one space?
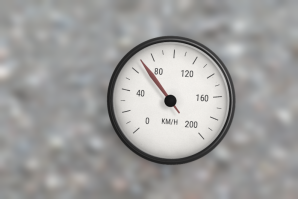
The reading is 70 km/h
